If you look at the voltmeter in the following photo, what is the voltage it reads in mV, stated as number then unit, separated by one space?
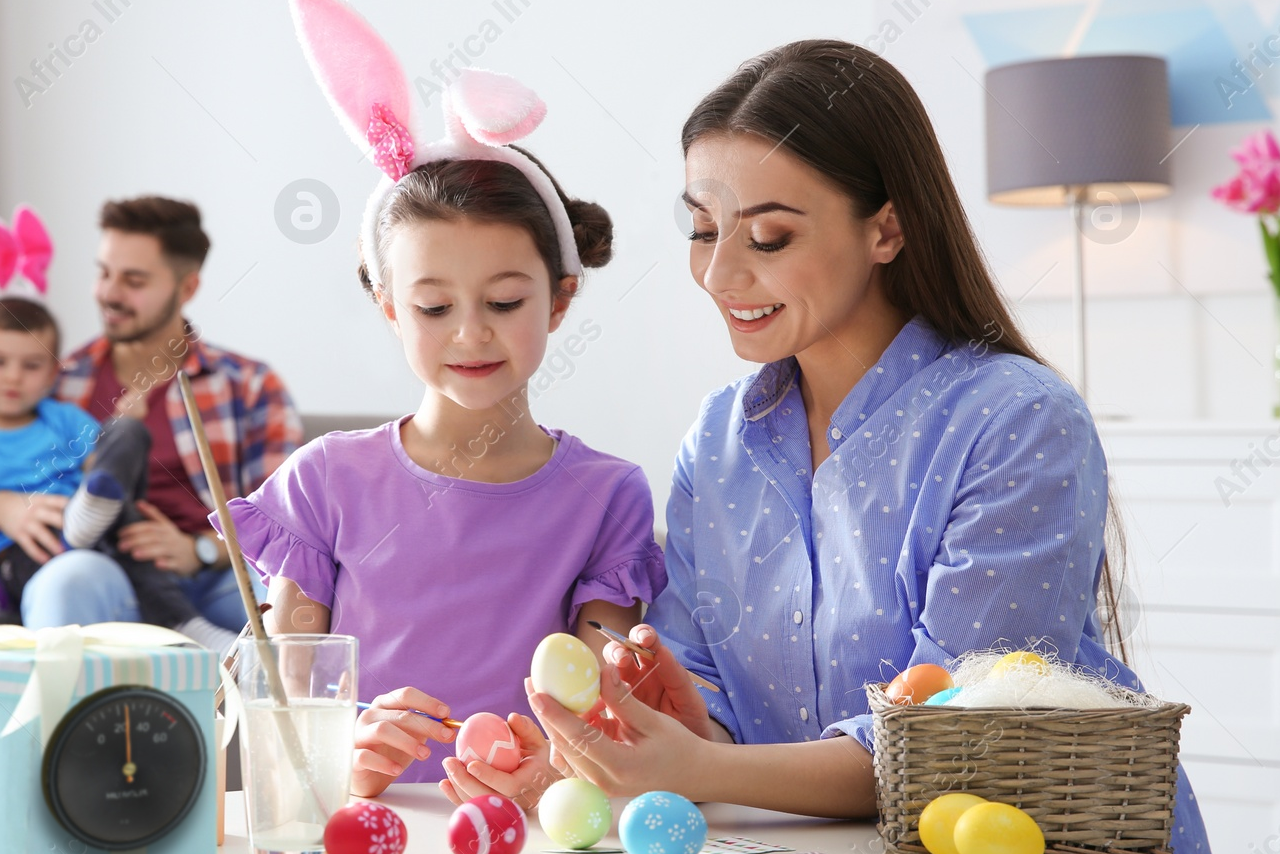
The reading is 25 mV
